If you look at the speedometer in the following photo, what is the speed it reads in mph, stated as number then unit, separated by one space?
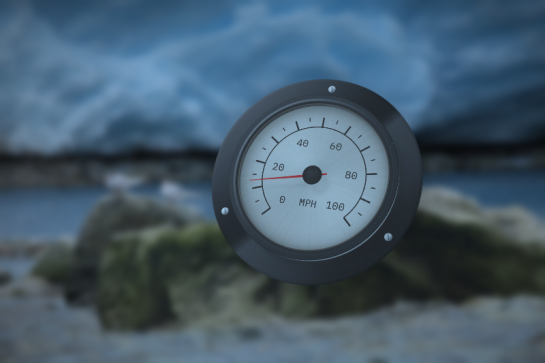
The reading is 12.5 mph
